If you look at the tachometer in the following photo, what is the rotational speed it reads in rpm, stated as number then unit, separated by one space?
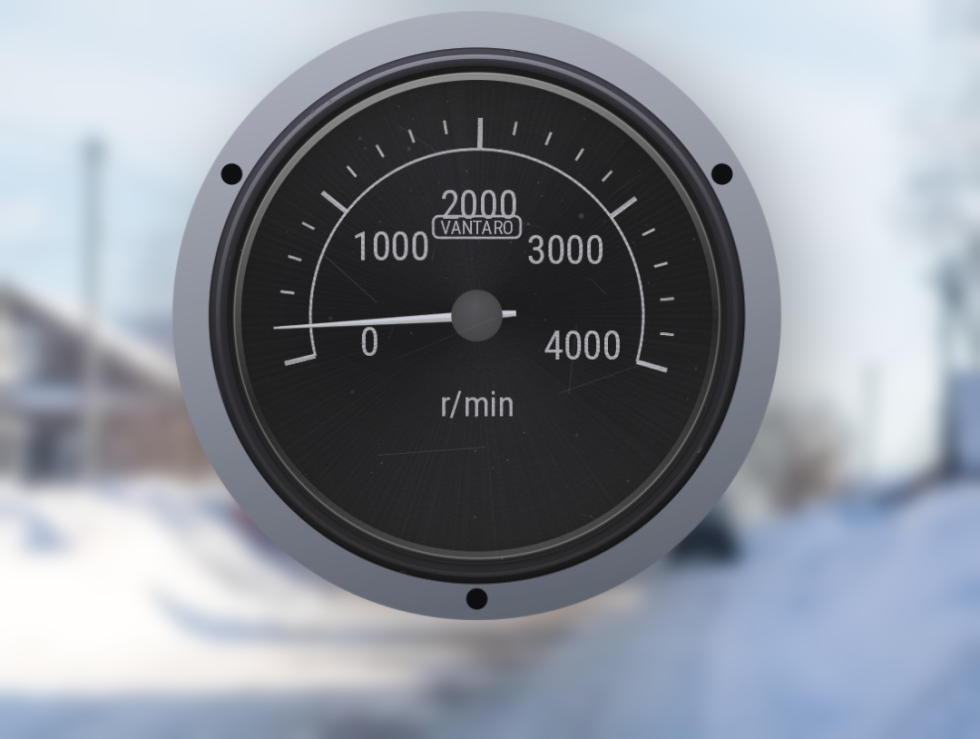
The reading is 200 rpm
